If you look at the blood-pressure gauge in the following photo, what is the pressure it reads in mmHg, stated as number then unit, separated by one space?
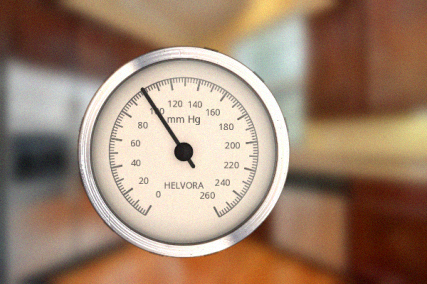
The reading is 100 mmHg
